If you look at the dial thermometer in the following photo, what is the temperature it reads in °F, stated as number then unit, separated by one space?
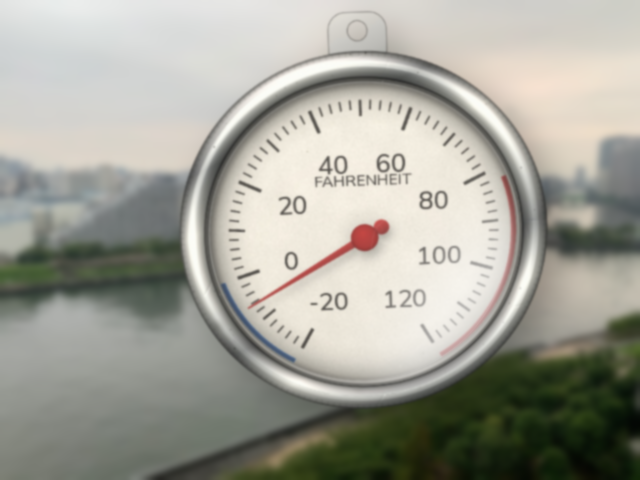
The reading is -6 °F
